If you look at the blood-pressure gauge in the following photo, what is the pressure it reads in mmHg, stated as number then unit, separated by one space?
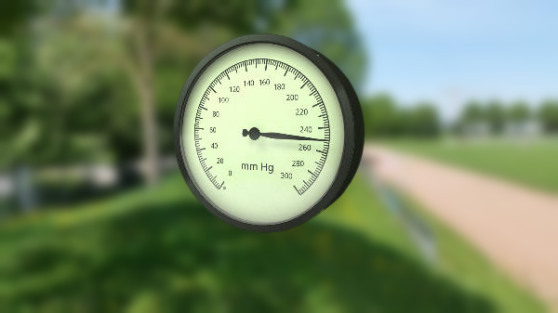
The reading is 250 mmHg
